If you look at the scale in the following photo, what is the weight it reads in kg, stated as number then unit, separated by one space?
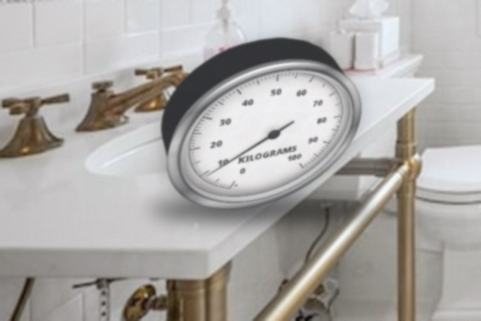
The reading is 10 kg
